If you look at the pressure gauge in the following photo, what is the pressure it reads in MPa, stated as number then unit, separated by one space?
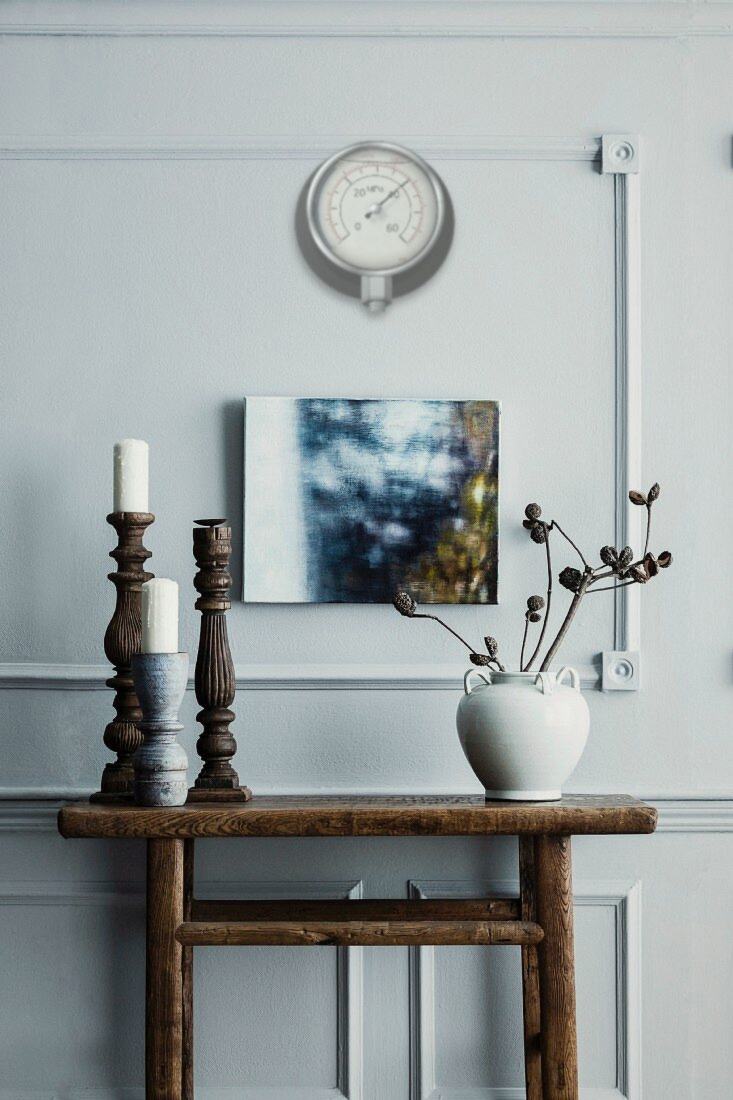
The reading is 40 MPa
